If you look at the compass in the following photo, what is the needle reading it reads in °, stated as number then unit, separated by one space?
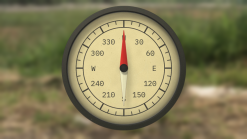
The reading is 0 °
